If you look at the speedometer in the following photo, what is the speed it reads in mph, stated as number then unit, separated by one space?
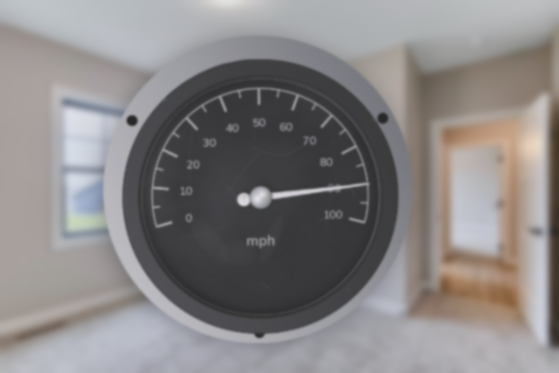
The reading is 90 mph
